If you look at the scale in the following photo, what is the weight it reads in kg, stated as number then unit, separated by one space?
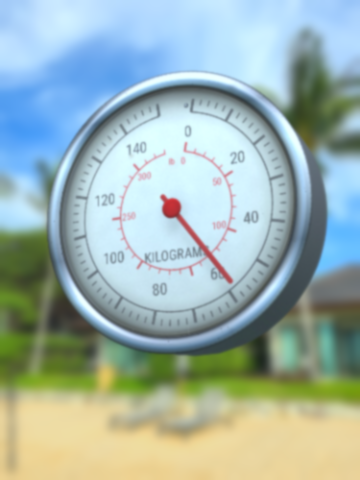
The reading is 58 kg
